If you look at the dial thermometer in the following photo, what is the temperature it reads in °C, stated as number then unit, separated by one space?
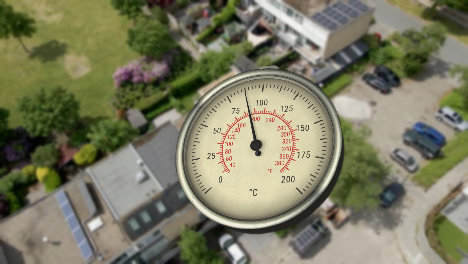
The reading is 87.5 °C
